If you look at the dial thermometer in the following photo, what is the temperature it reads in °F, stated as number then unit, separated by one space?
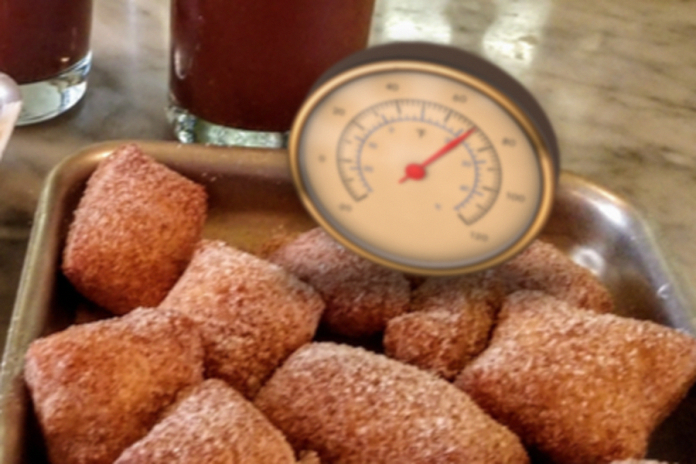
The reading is 70 °F
